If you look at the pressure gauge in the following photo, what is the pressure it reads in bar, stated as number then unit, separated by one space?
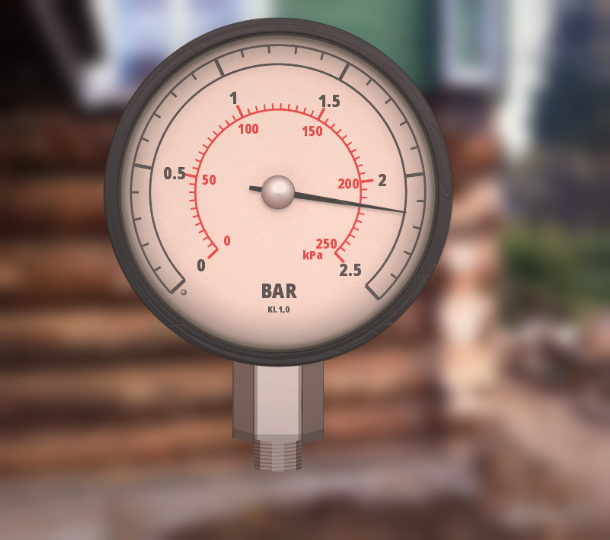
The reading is 2.15 bar
